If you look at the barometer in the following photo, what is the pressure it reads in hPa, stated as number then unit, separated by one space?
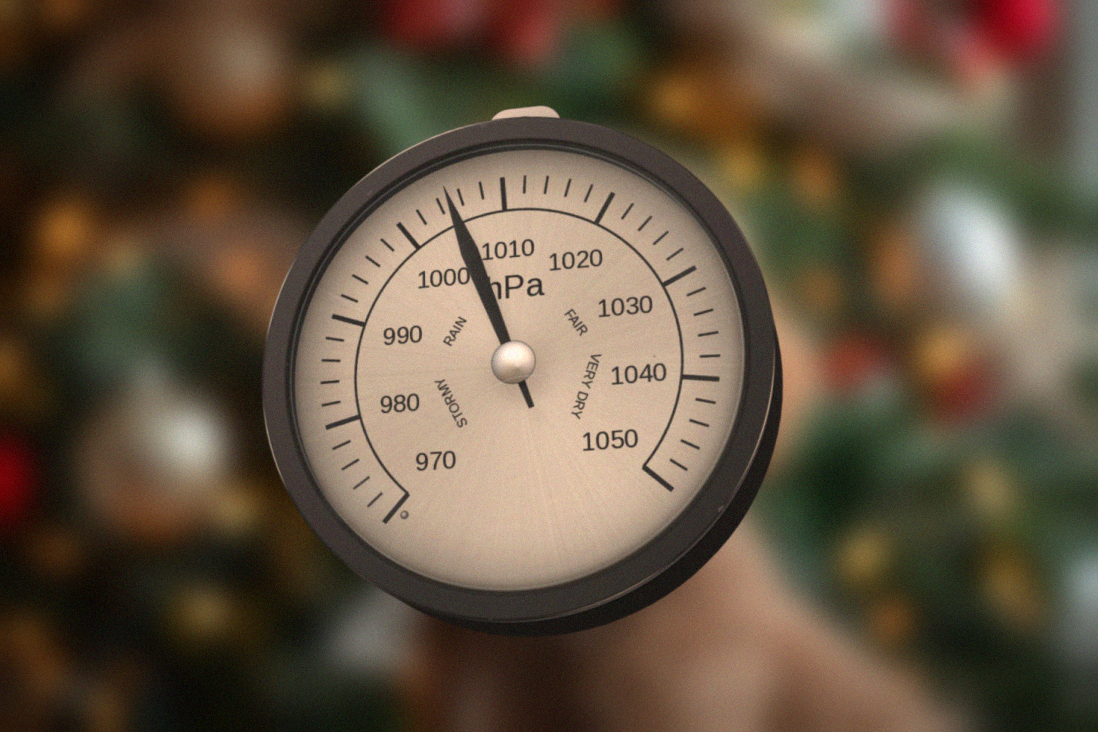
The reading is 1005 hPa
